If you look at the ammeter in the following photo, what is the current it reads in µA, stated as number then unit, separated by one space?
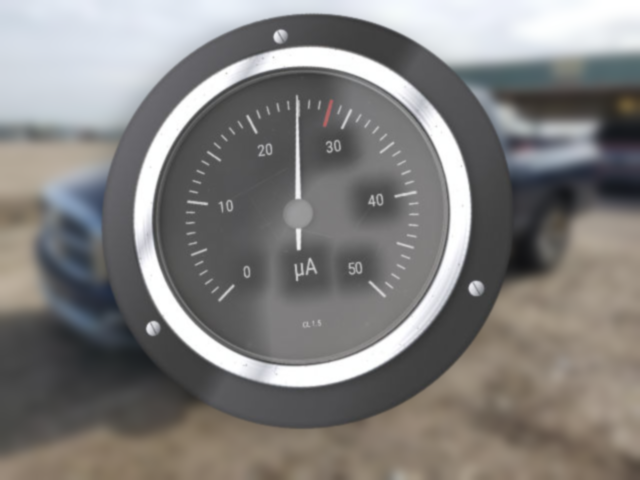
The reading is 25 µA
